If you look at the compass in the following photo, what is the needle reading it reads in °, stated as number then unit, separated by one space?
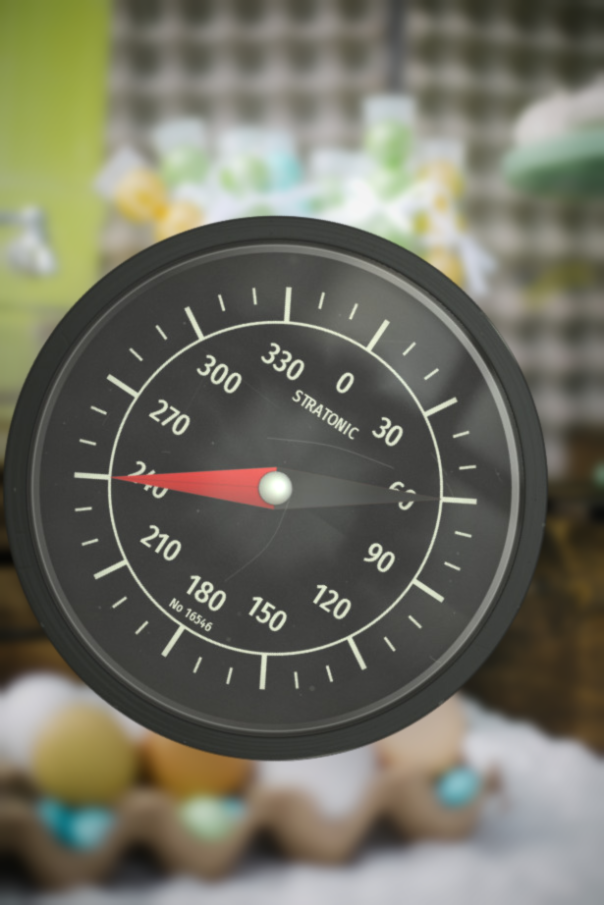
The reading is 240 °
